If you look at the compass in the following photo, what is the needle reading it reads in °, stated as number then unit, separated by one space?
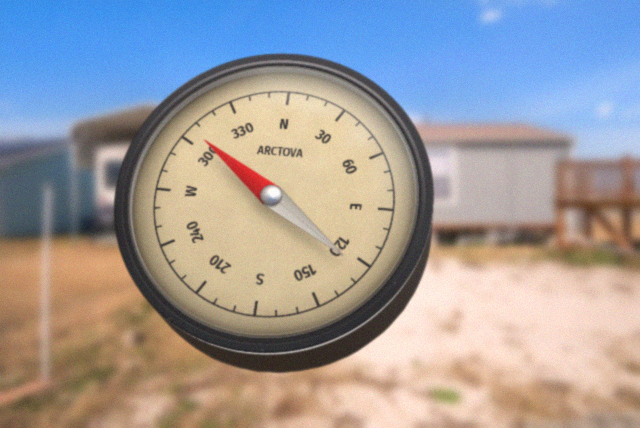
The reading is 305 °
